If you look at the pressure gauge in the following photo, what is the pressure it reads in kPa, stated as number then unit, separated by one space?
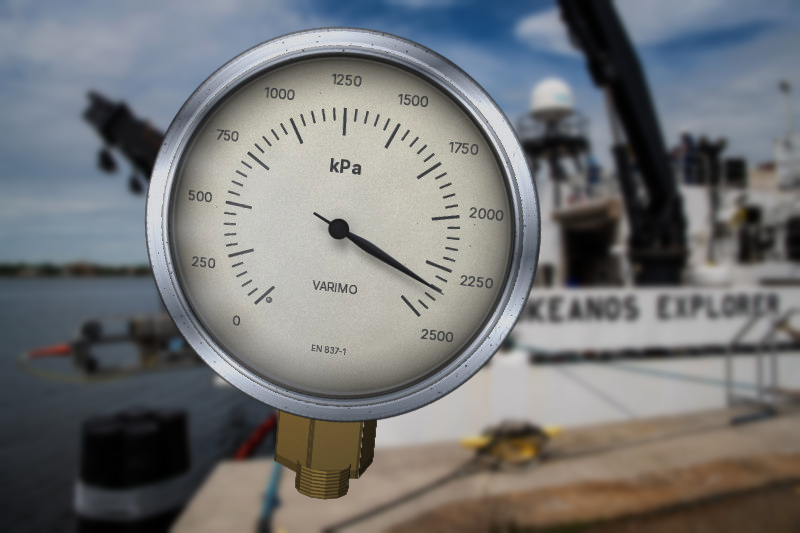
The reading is 2350 kPa
